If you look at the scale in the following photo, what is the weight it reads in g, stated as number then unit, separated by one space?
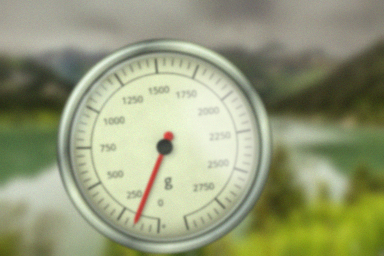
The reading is 150 g
